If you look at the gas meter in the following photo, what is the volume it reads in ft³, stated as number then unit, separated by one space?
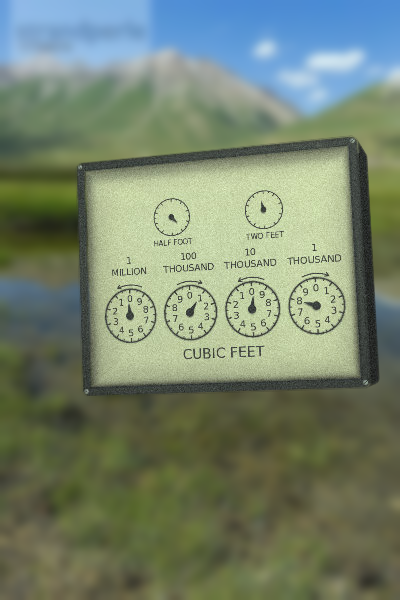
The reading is 9800 ft³
